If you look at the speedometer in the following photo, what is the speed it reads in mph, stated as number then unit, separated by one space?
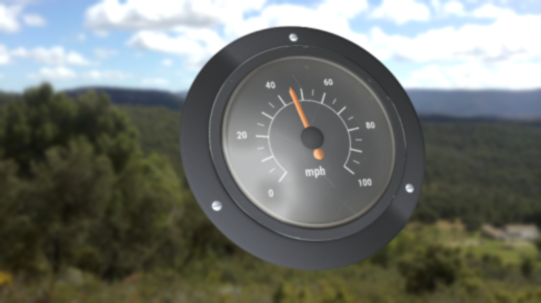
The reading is 45 mph
